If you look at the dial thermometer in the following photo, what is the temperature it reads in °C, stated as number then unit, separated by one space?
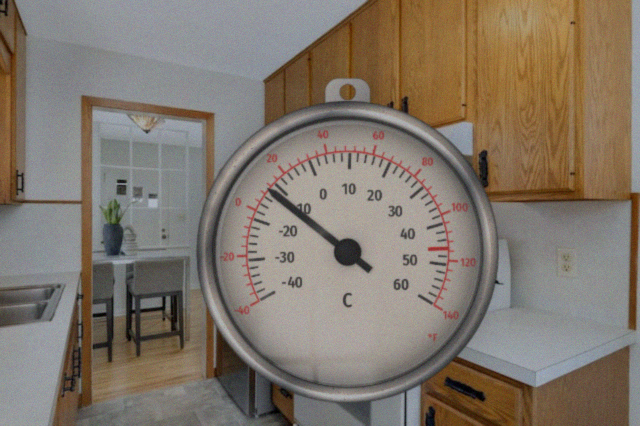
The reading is -12 °C
